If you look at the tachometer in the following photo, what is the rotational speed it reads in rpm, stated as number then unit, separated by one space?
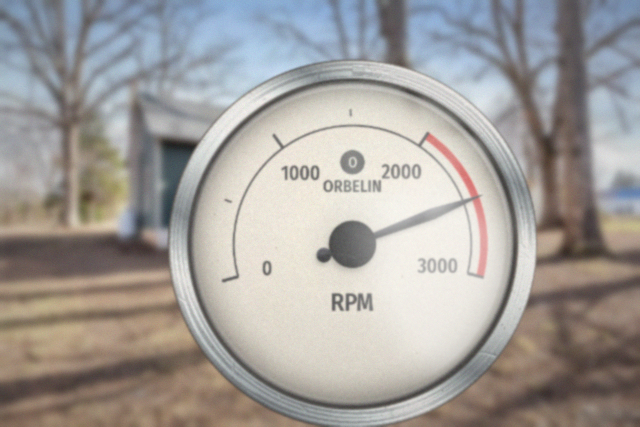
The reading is 2500 rpm
